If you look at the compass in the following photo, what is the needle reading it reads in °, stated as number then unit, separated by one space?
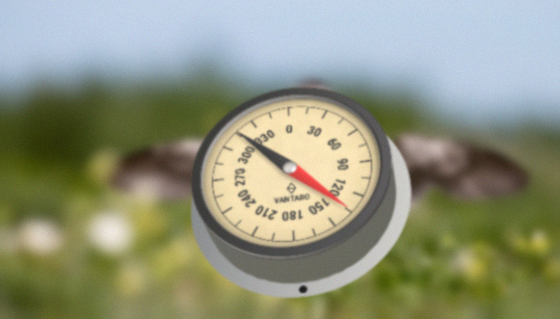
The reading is 135 °
